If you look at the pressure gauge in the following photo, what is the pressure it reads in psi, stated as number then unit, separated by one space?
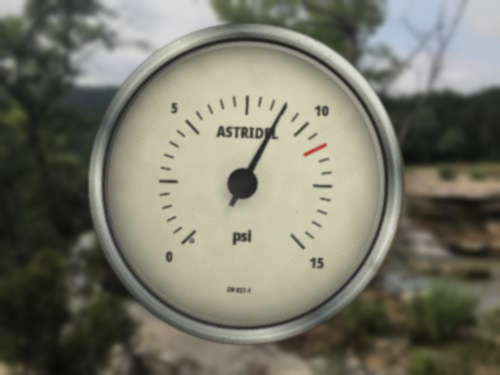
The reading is 9 psi
